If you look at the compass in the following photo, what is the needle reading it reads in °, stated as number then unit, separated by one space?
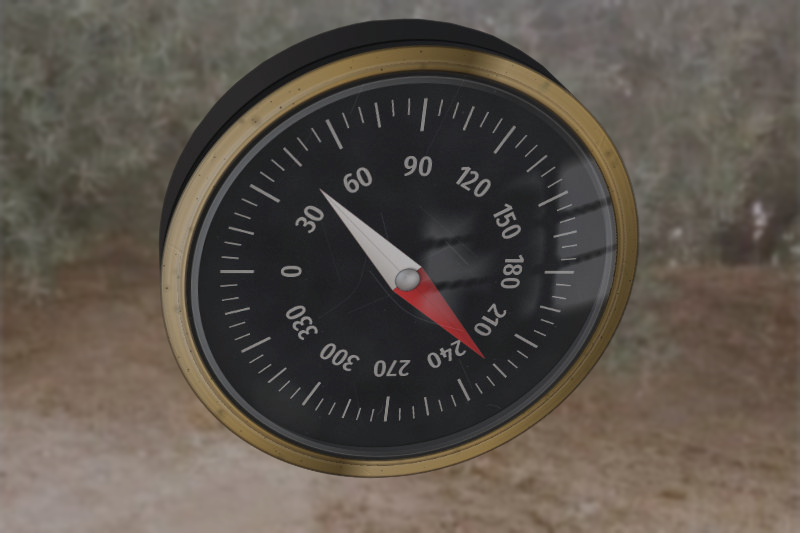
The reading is 225 °
